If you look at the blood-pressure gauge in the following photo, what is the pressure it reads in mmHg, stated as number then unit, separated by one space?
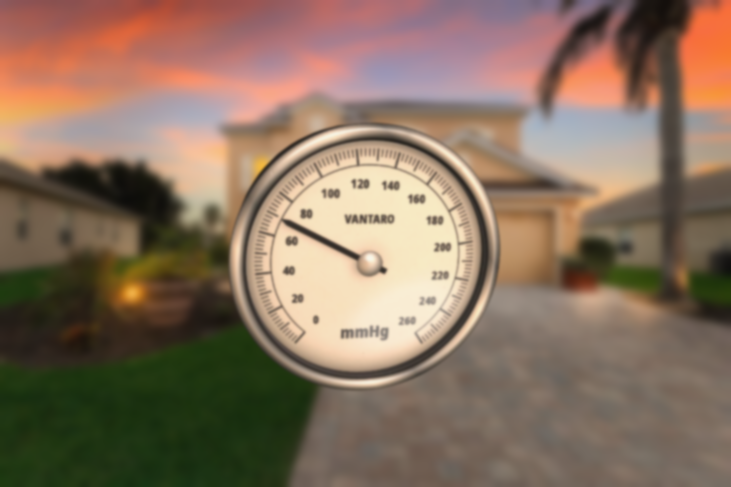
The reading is 70 mmHg
